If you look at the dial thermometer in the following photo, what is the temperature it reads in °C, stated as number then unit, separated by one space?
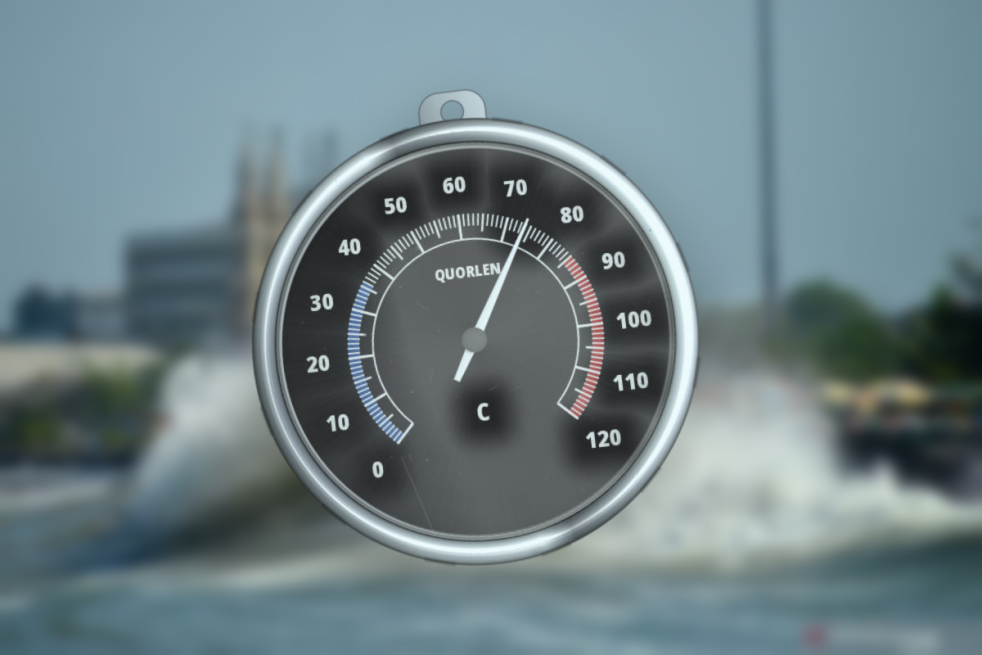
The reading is 74 °C
